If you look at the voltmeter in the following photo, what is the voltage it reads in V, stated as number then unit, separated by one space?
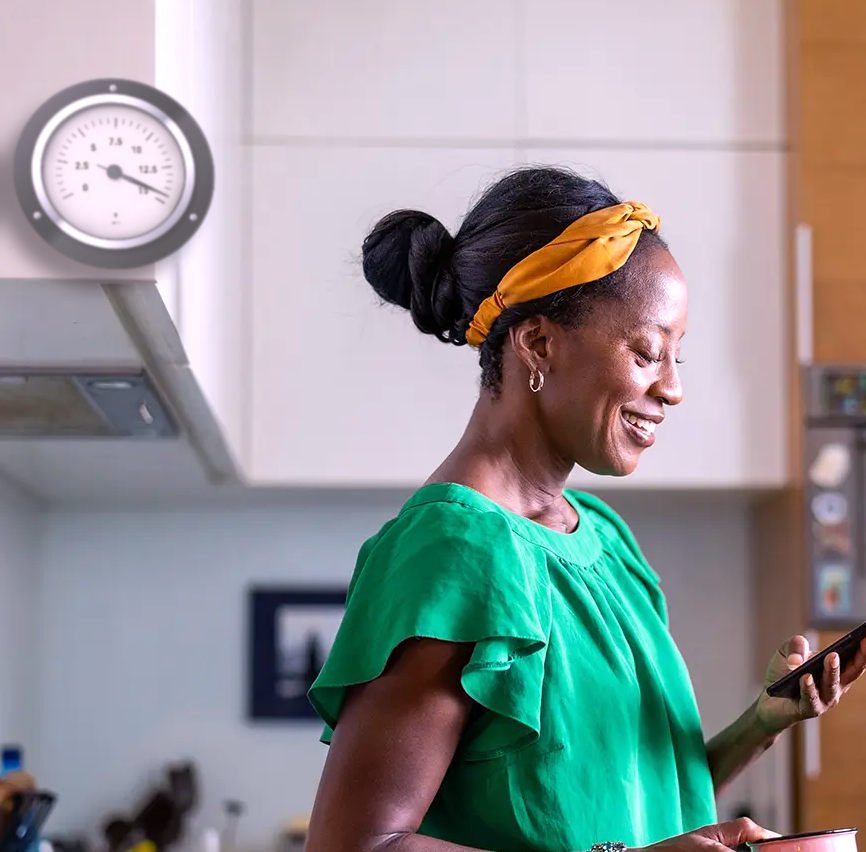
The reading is 14.5 V
